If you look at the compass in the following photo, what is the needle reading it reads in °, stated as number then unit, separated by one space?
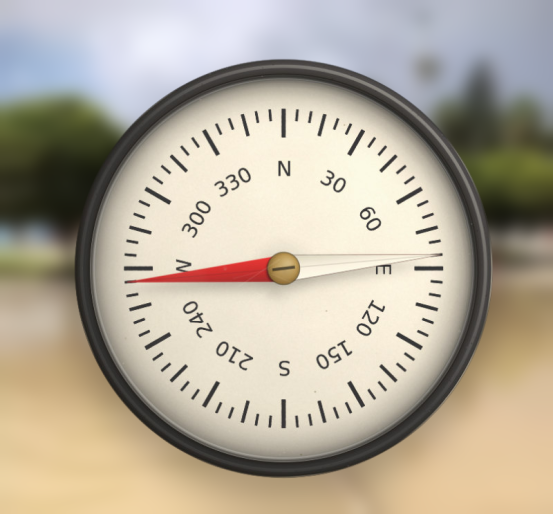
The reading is 265 °
